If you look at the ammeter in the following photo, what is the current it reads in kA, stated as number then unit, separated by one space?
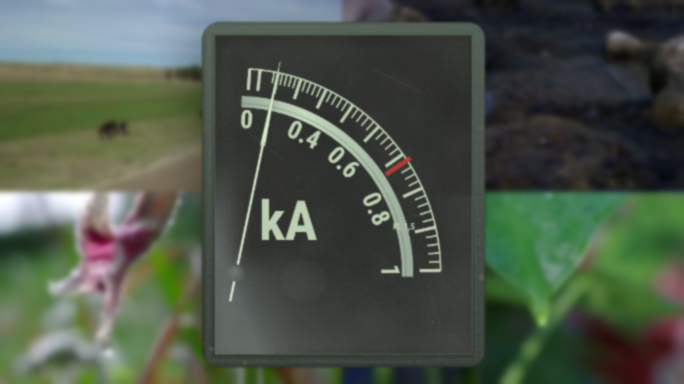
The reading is 0.2 kA
